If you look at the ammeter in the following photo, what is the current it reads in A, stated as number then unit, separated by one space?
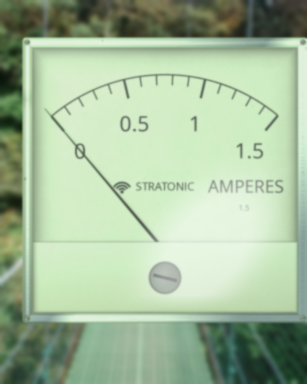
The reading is 0 A
